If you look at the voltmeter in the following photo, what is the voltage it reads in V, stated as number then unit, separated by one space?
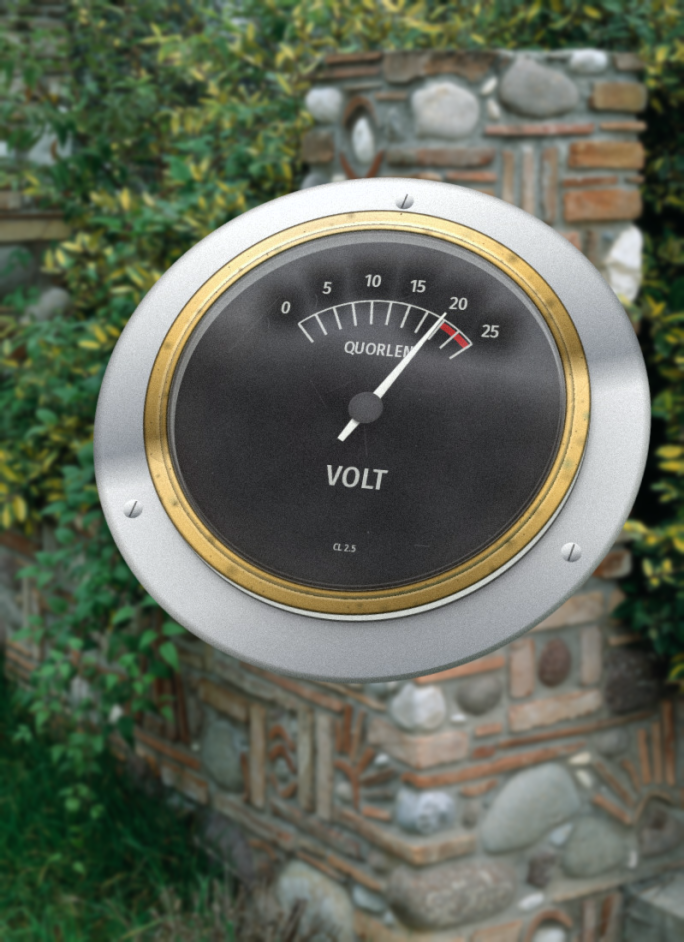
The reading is 20 V
